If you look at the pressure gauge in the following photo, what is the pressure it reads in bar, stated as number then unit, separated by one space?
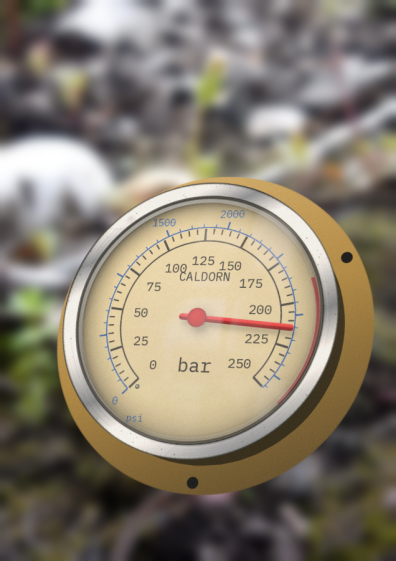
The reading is 215 bar
